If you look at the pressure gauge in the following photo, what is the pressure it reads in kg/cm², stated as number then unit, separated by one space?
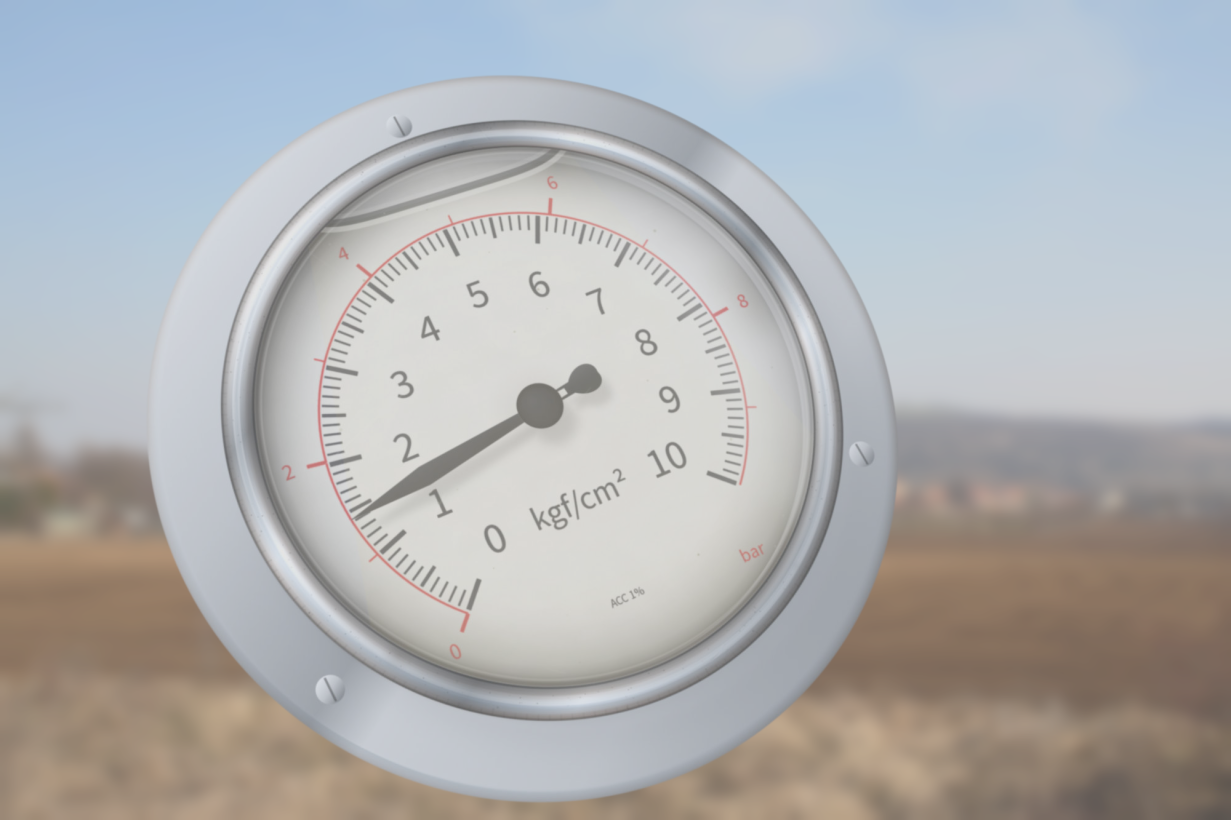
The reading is 1.4 kg/cm²
